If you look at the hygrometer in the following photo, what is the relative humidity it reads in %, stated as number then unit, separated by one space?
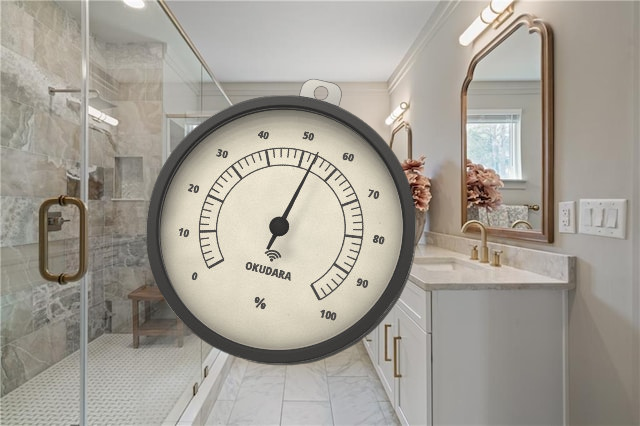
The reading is 54 %
